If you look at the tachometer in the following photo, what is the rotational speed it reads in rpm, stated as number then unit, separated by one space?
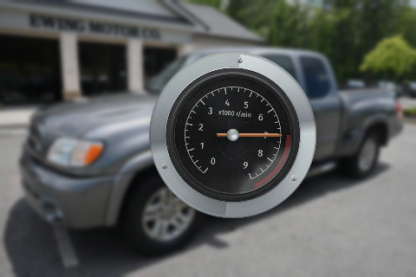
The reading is 7000 rpm
